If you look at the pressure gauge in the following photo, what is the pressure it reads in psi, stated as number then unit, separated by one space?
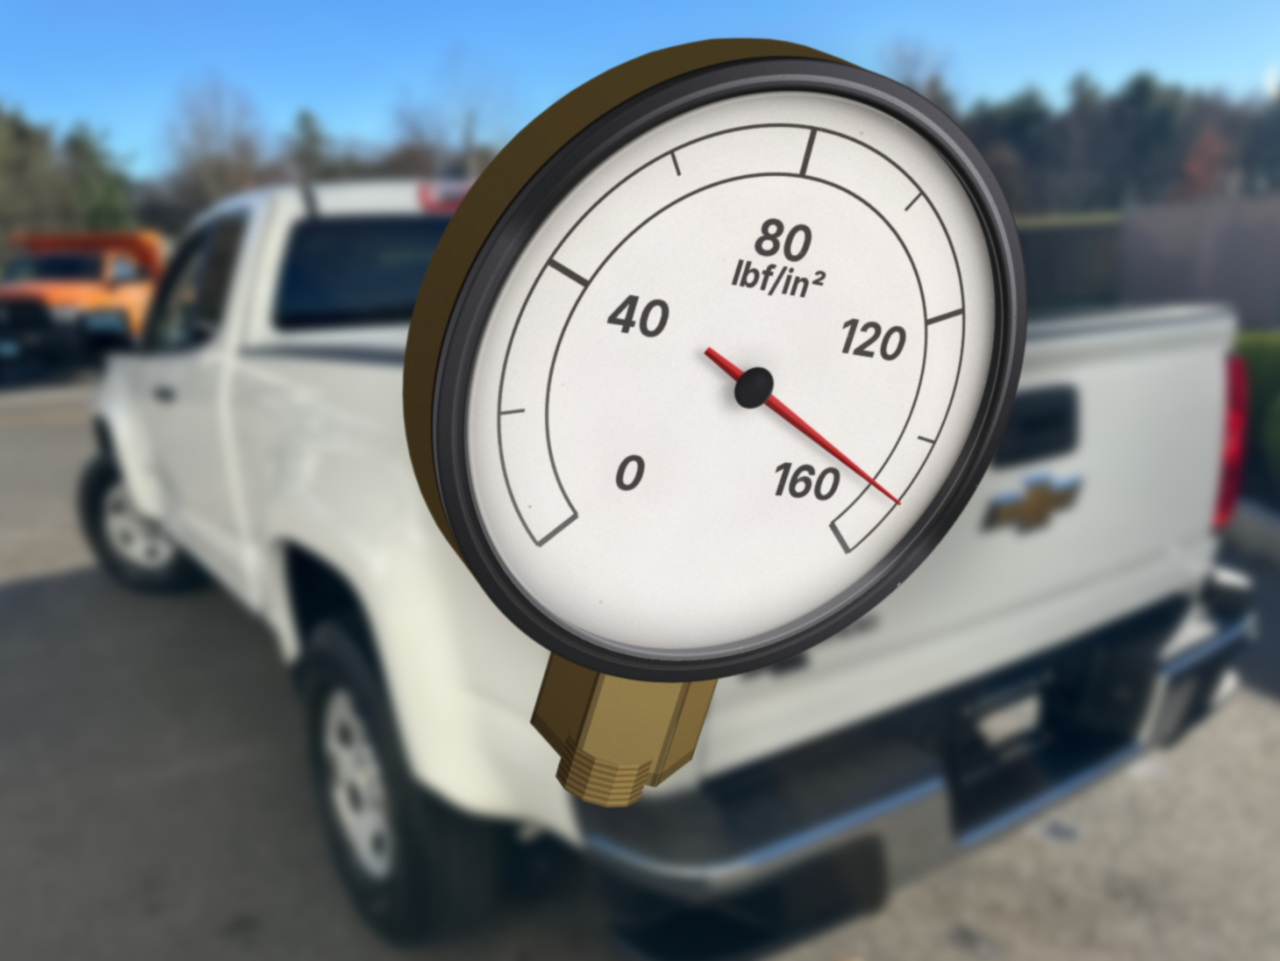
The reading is 150 psi
